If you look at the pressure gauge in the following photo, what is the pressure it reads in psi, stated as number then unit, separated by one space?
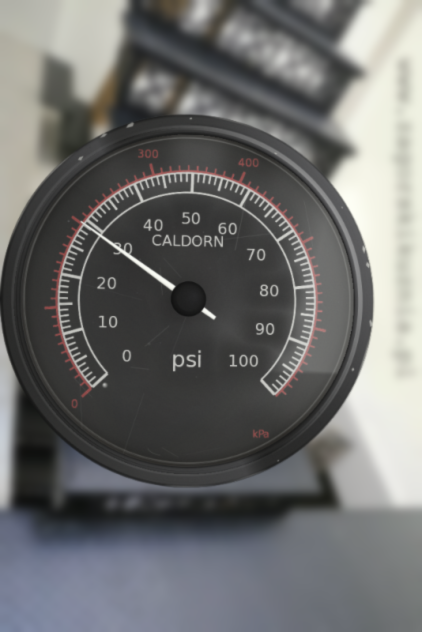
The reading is 29 psi
